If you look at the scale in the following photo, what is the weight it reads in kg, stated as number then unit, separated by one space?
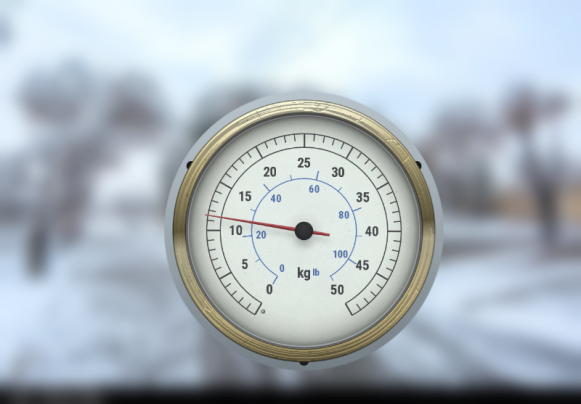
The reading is 11.5 kg
